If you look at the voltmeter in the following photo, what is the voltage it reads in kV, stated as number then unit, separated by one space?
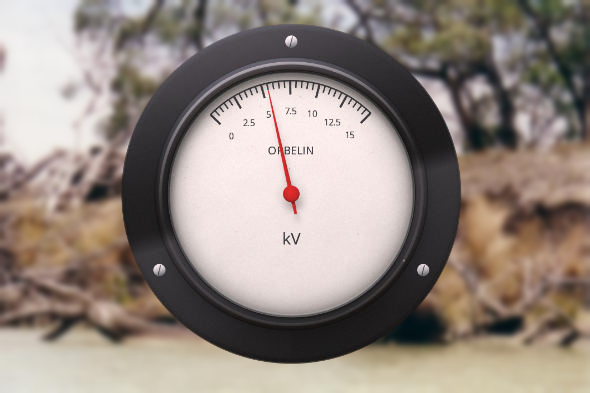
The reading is 5.5 kV
